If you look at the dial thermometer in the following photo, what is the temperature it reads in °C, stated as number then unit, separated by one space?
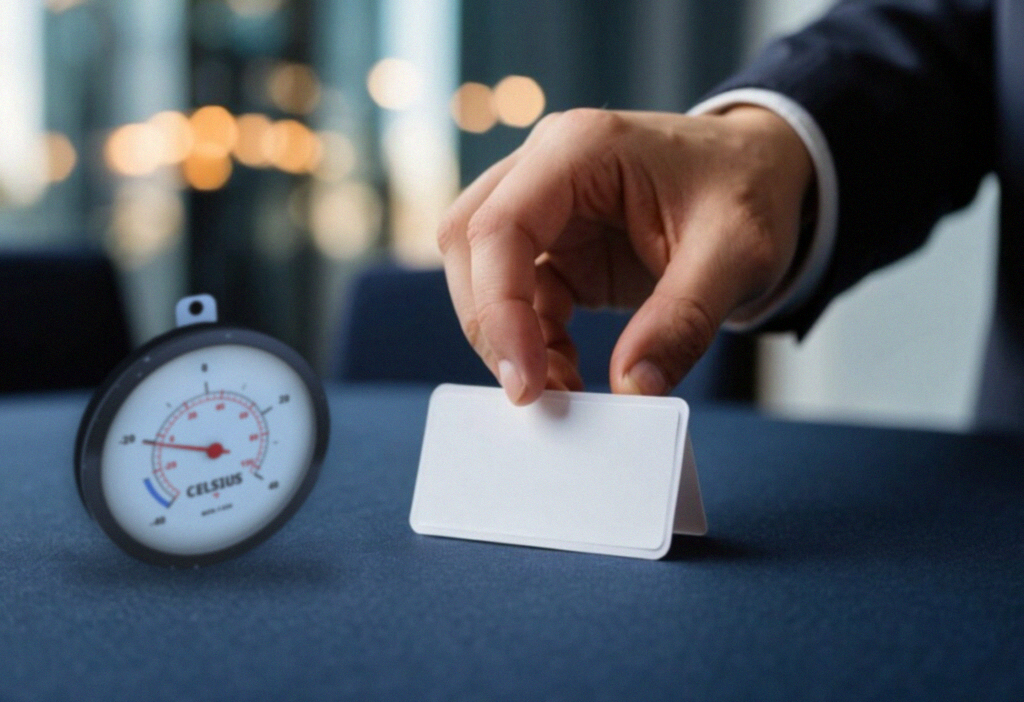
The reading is -20 °C
